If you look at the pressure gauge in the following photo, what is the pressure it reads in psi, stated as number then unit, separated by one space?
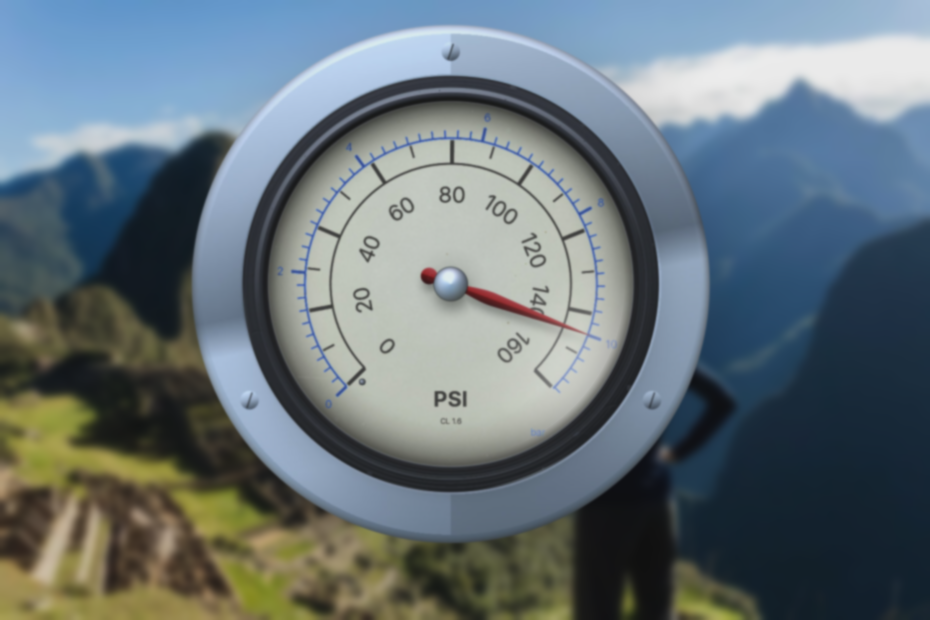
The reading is 145 psi
